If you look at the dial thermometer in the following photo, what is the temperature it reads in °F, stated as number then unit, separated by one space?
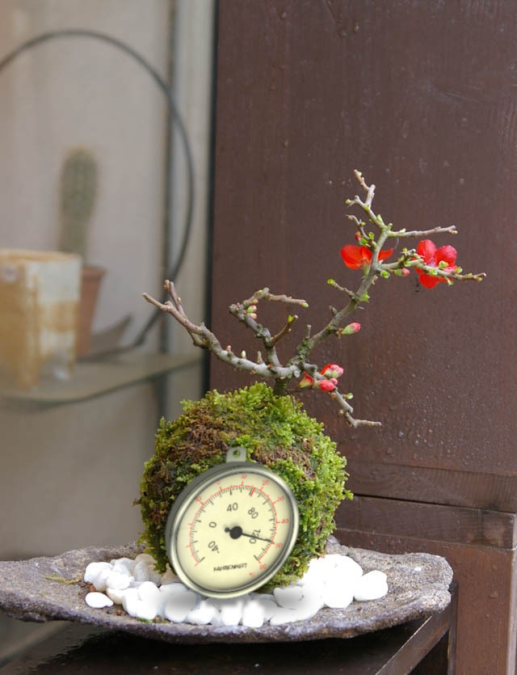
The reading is 120 °F
